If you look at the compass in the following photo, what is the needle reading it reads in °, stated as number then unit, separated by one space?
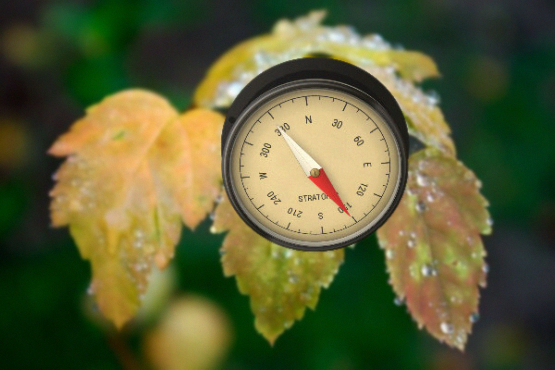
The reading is 150 °
